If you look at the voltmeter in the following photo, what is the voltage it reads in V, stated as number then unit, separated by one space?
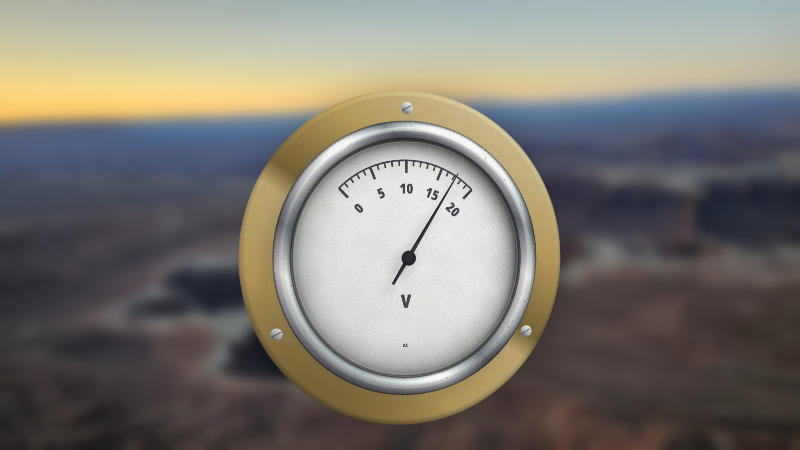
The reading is 17 V
